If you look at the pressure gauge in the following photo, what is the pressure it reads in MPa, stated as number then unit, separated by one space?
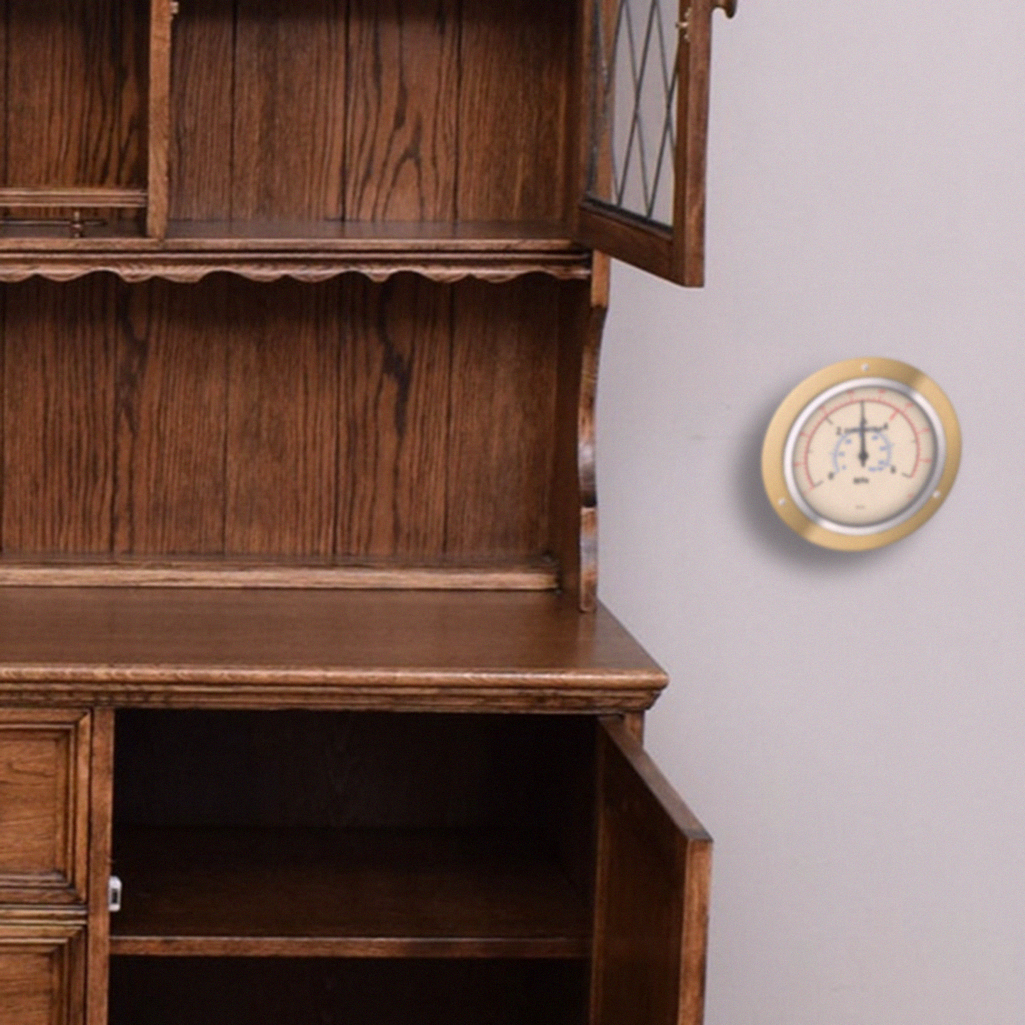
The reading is 3 MPa
